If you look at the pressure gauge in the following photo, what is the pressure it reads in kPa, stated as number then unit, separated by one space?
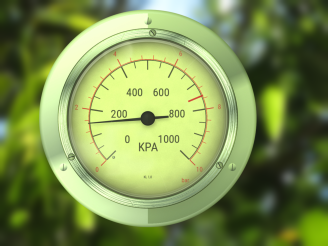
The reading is 150 kPa
